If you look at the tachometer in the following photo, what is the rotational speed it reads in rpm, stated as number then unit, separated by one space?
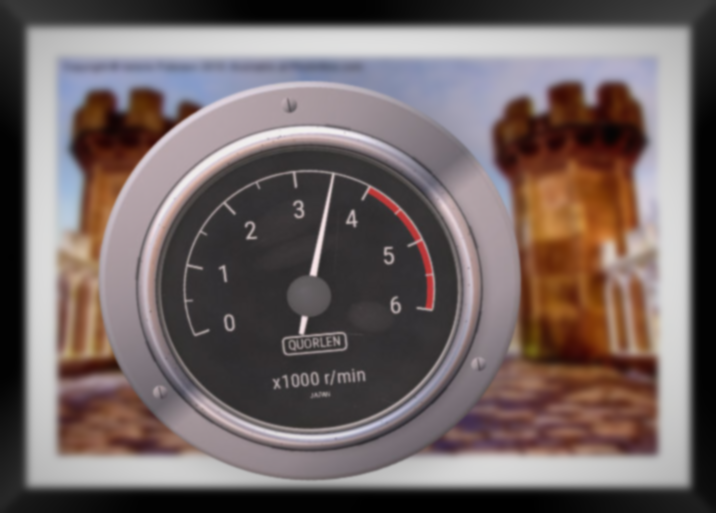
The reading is 3500 rpm
